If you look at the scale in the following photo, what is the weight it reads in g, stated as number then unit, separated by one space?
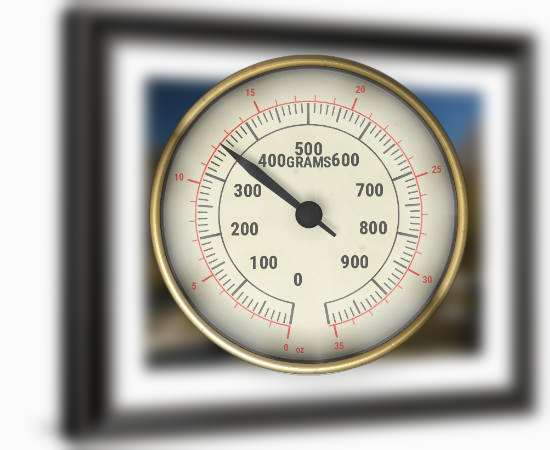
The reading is 350 g
